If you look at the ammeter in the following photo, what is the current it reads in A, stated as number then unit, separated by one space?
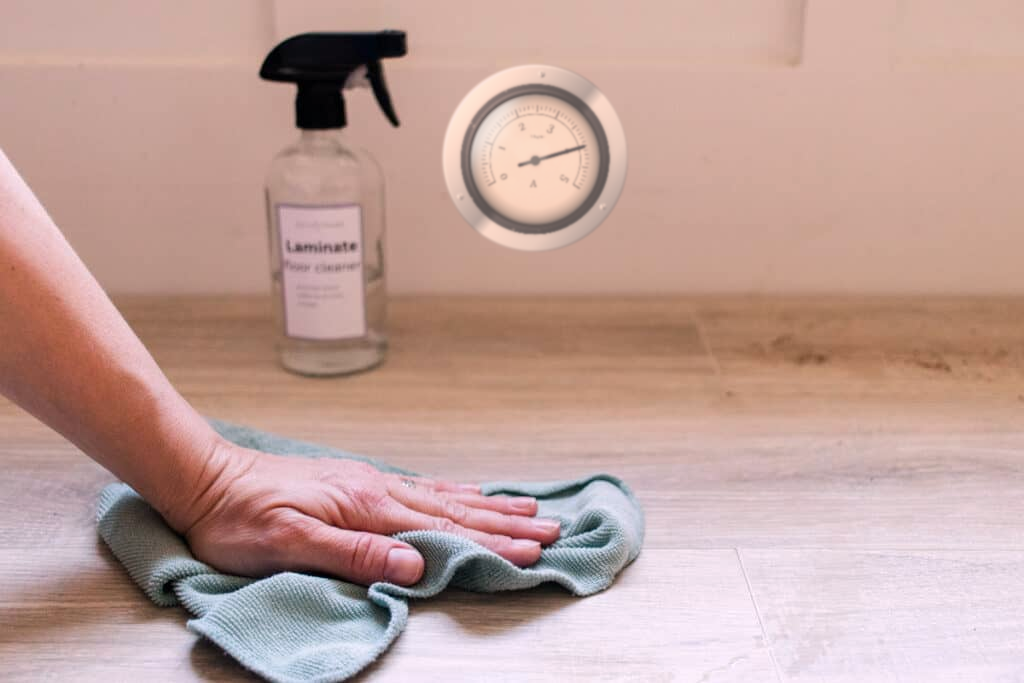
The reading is 4 A
